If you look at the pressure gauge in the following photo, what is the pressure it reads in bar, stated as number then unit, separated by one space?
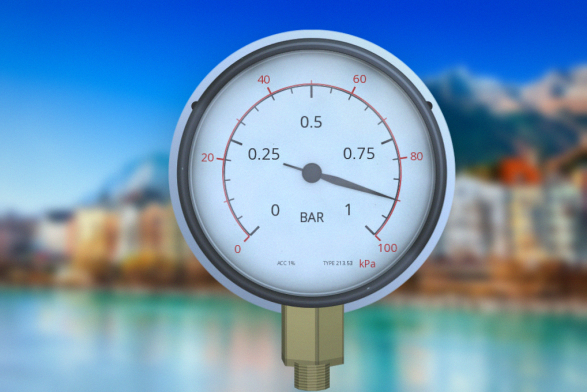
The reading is 0.9 bar
